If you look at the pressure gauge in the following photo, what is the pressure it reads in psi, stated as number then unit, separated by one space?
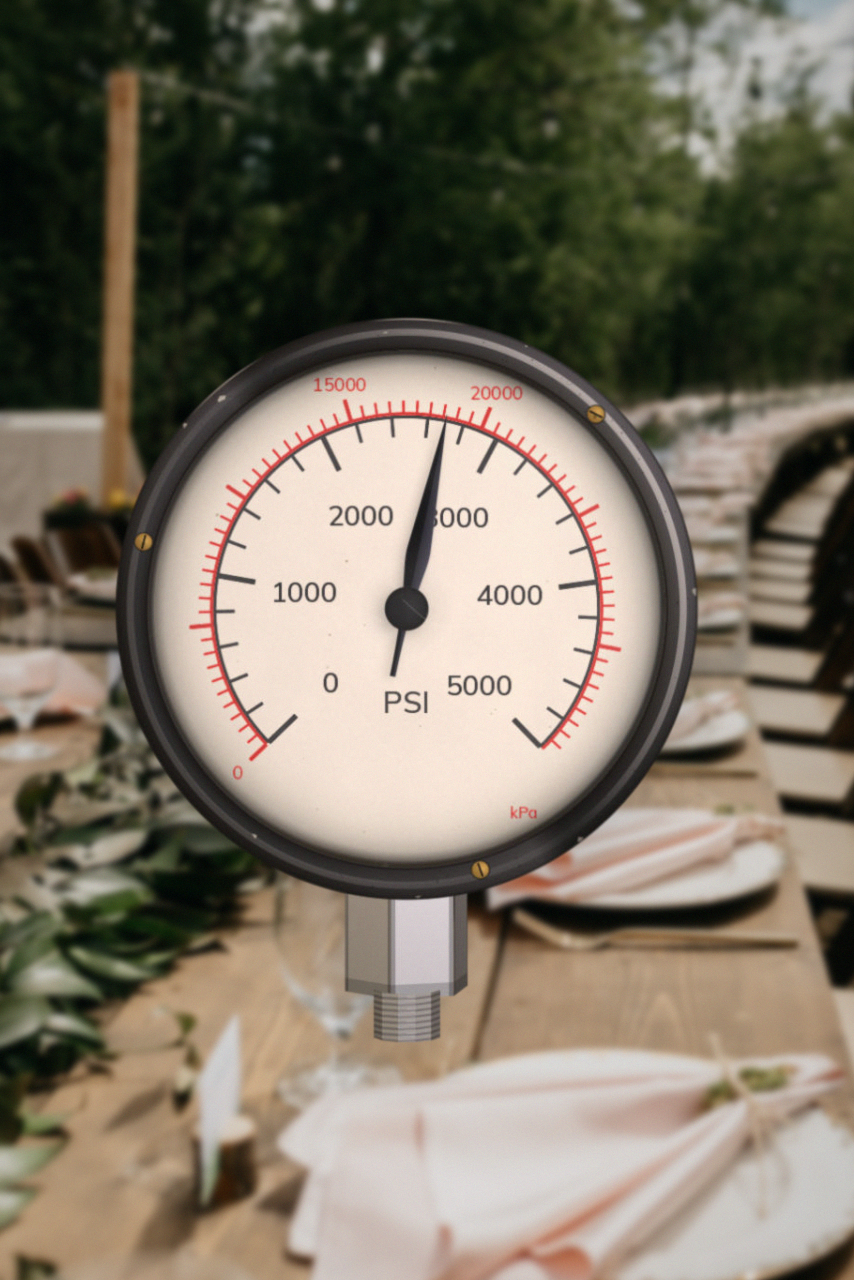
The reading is 2700 psi
